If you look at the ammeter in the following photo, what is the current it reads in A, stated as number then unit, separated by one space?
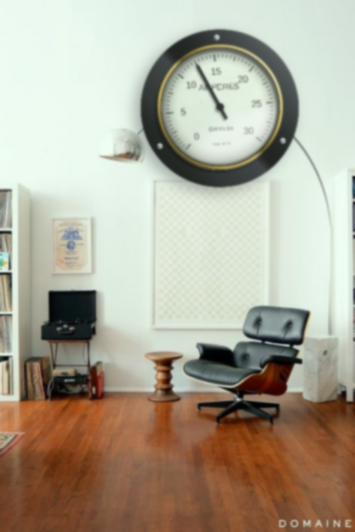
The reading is 12.5 A
